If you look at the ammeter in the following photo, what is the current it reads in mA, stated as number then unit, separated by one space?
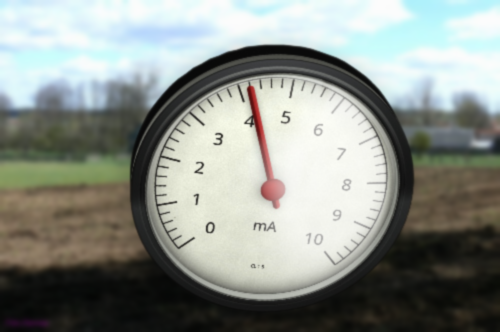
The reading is 4.2 mA
